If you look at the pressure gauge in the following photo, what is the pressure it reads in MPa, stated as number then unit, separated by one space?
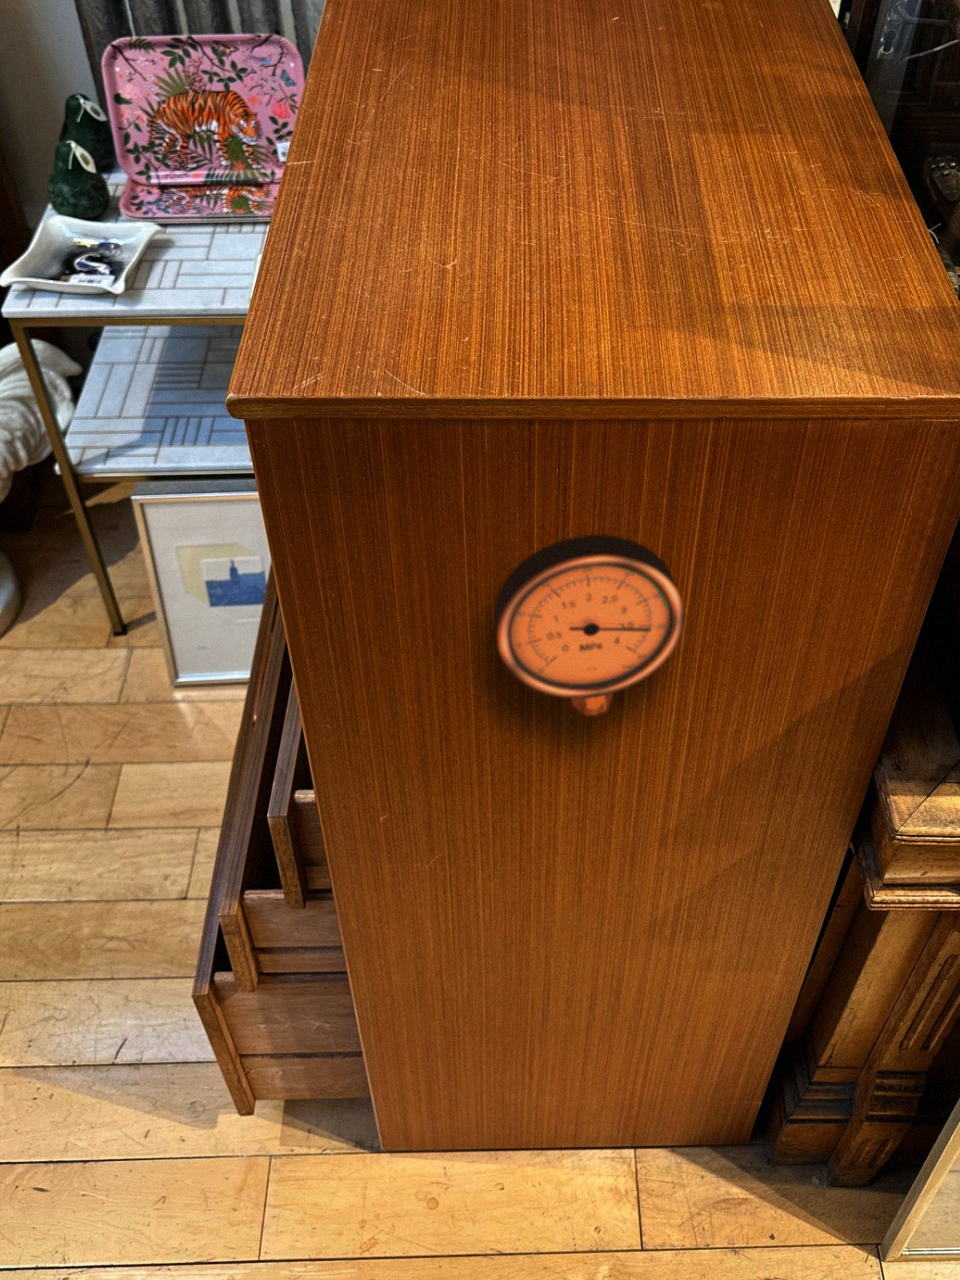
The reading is 3.5 MPa
